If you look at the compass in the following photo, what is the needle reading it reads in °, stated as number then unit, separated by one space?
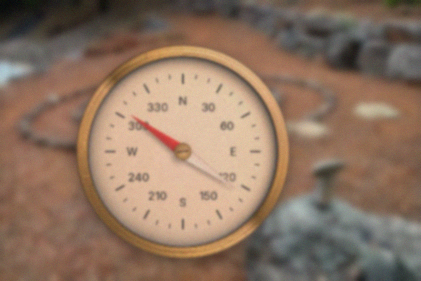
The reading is 305 °
